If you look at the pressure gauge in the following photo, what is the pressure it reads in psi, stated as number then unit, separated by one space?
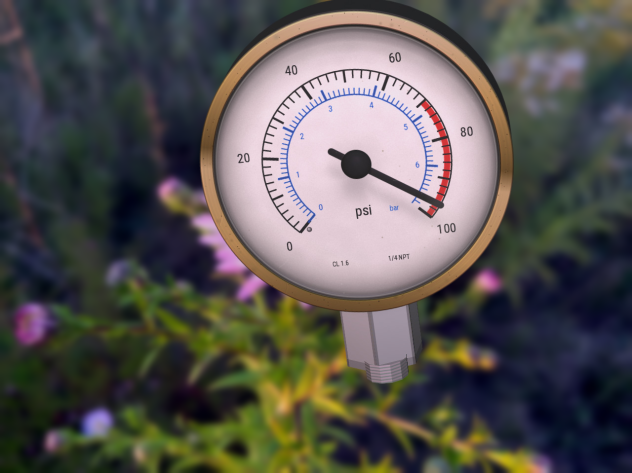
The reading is 96 psi
